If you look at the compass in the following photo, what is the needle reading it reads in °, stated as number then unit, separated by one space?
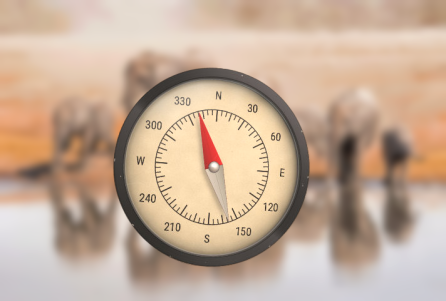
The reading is 340 °
